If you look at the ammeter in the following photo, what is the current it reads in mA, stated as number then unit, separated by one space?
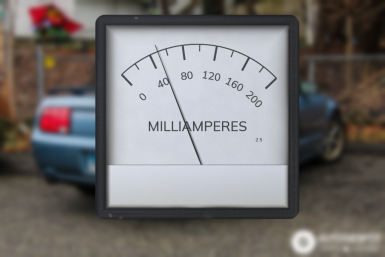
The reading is 50 mA
